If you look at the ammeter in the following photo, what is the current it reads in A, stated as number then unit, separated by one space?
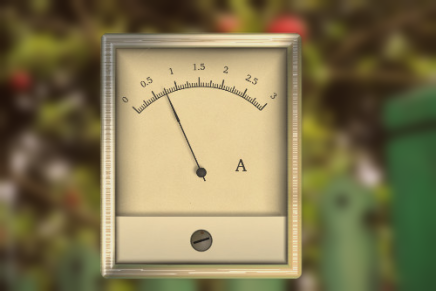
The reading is 0.75 A
